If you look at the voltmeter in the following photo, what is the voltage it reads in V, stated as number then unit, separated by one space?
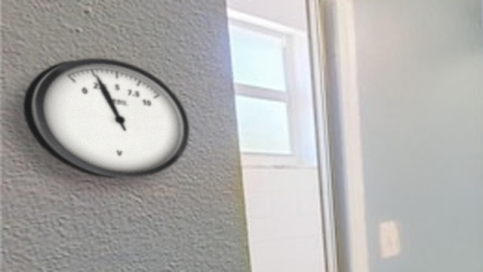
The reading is 2.5 V
